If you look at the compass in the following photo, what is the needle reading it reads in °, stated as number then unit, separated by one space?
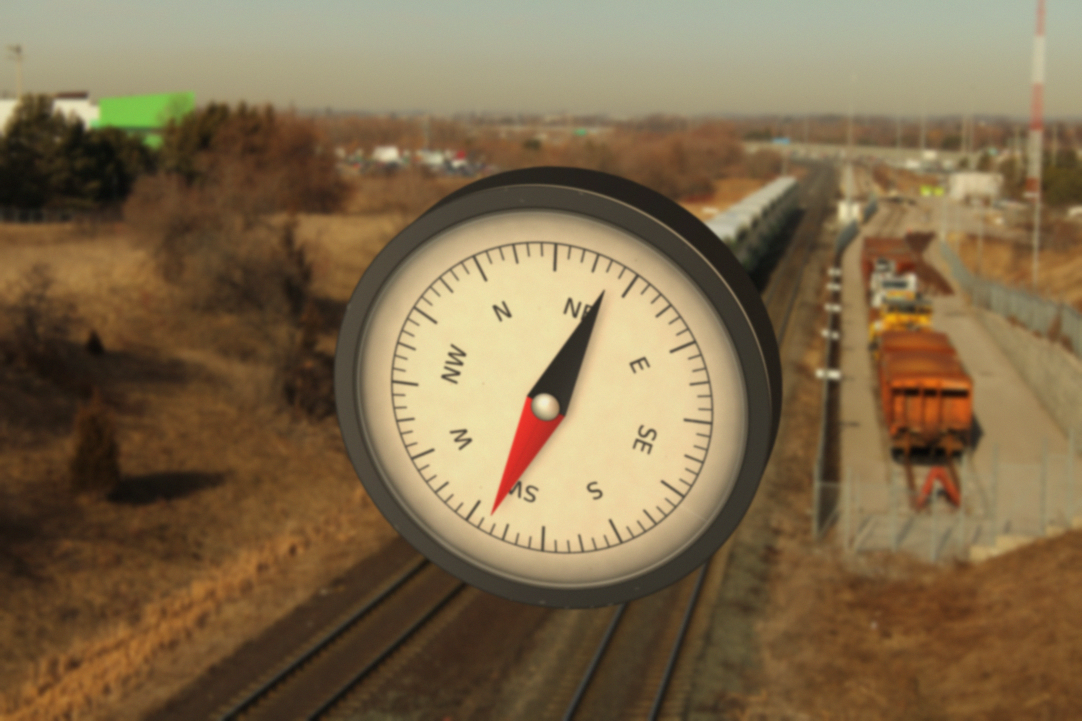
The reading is 232.5 °
